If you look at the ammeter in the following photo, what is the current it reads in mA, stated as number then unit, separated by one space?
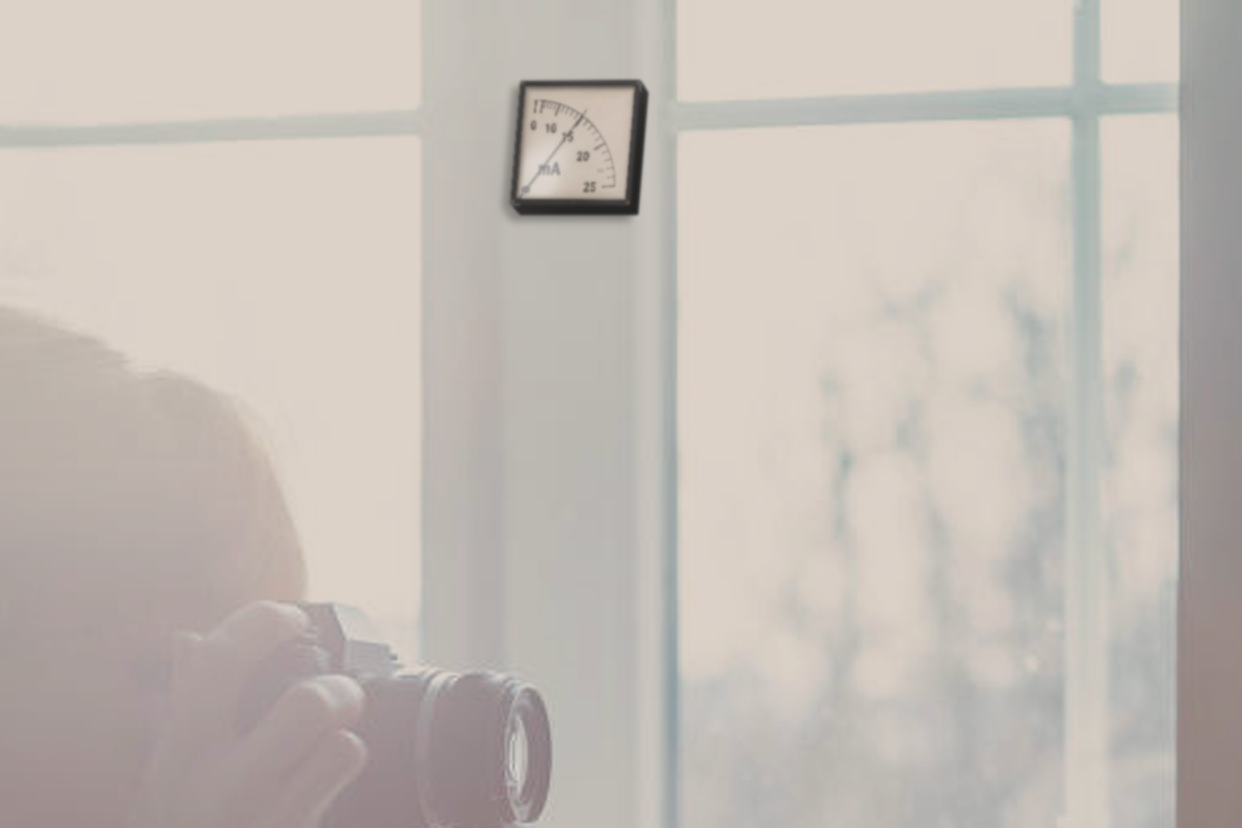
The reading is 15 mA
